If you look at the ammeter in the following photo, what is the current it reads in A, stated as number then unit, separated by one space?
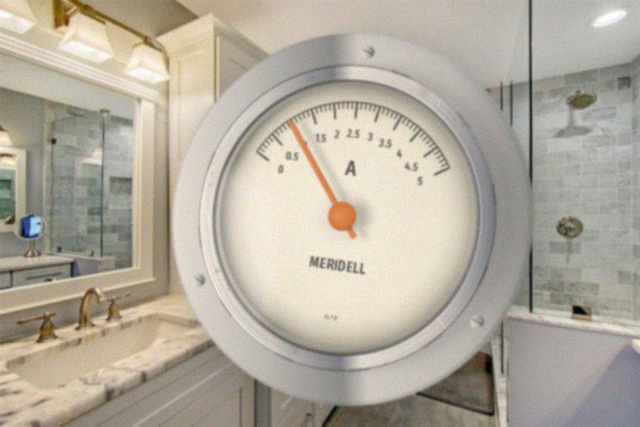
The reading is 1 A
